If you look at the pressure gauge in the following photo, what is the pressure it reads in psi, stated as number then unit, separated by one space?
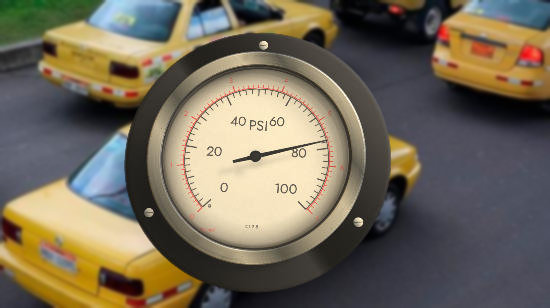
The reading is 78 psi
